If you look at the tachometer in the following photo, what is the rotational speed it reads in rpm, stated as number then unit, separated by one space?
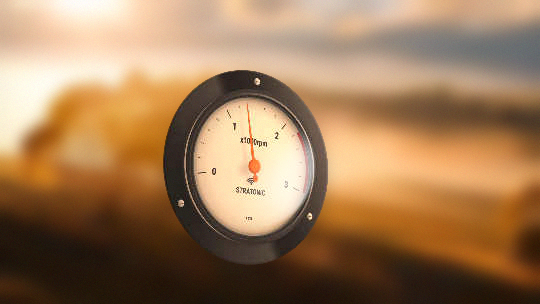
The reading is 1300 rpm
